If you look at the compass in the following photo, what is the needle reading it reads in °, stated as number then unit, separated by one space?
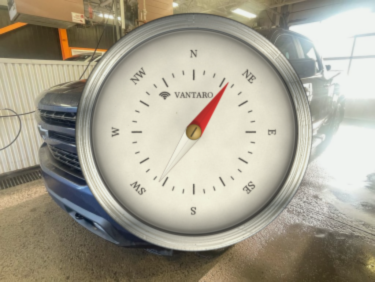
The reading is 35 °
